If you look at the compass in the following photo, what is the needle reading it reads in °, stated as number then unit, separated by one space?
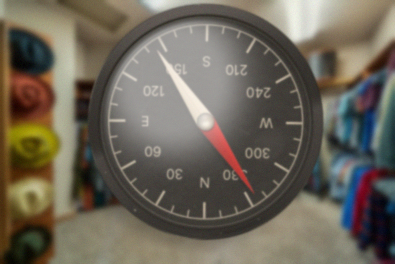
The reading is 325 °
